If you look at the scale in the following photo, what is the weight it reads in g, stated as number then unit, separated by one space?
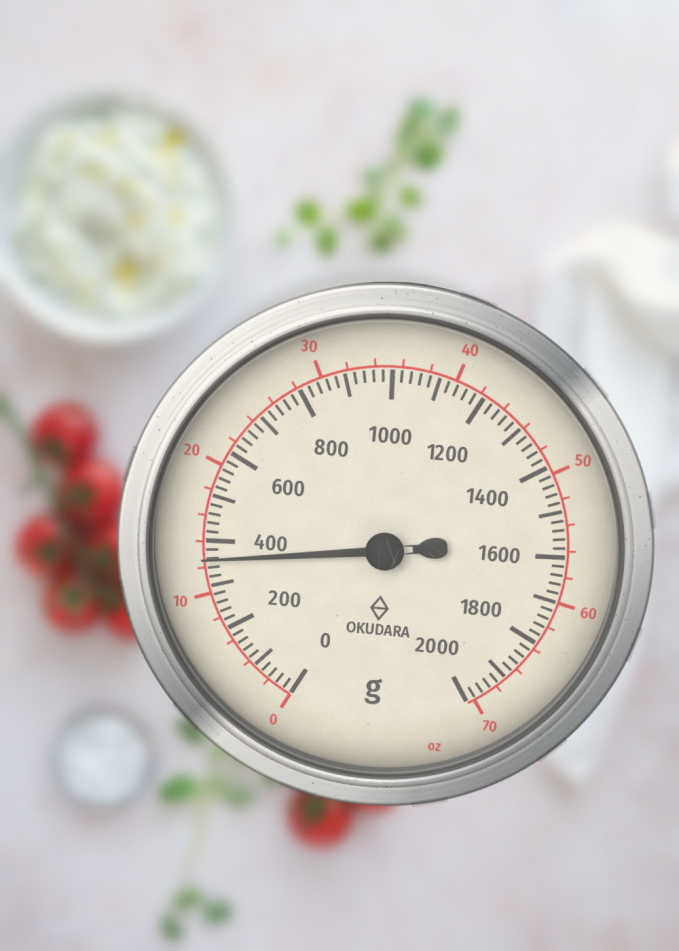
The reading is 360 g
